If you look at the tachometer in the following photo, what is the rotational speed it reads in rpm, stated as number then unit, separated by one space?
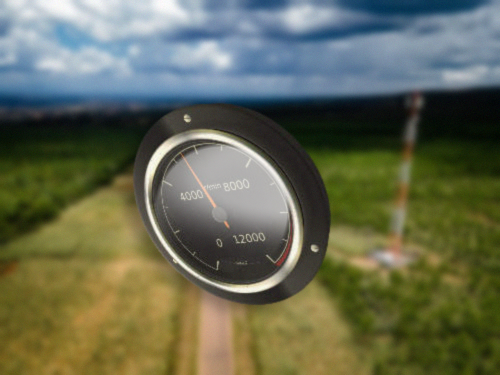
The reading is 5500 rpm
